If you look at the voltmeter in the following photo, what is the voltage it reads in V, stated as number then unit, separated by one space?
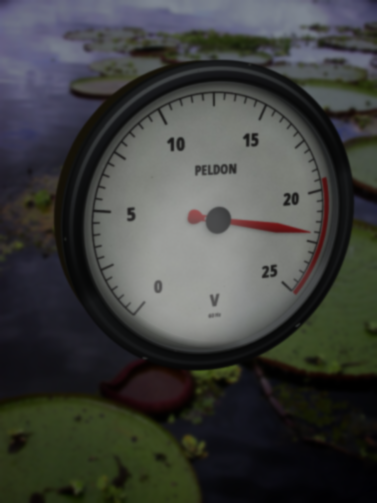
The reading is 22 V
